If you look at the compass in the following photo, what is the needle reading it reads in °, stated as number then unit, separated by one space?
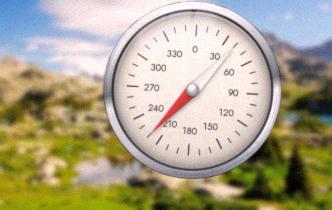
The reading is 220 °
